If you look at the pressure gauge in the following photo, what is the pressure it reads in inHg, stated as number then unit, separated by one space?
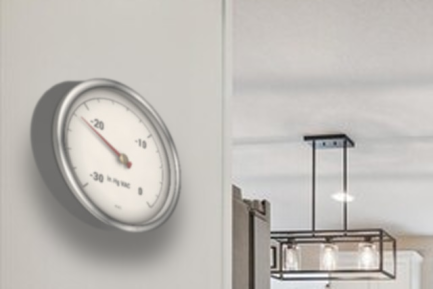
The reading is -22 inHg
